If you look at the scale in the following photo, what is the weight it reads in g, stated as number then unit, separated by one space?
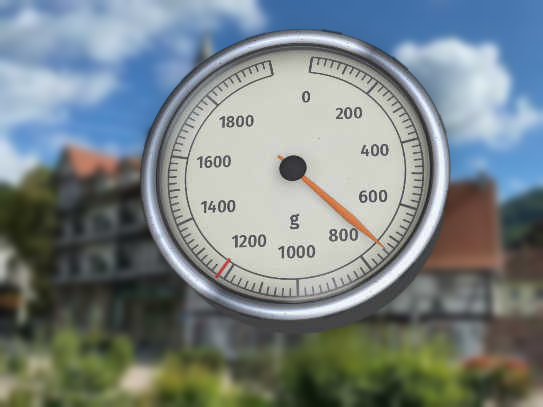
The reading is 740 g
